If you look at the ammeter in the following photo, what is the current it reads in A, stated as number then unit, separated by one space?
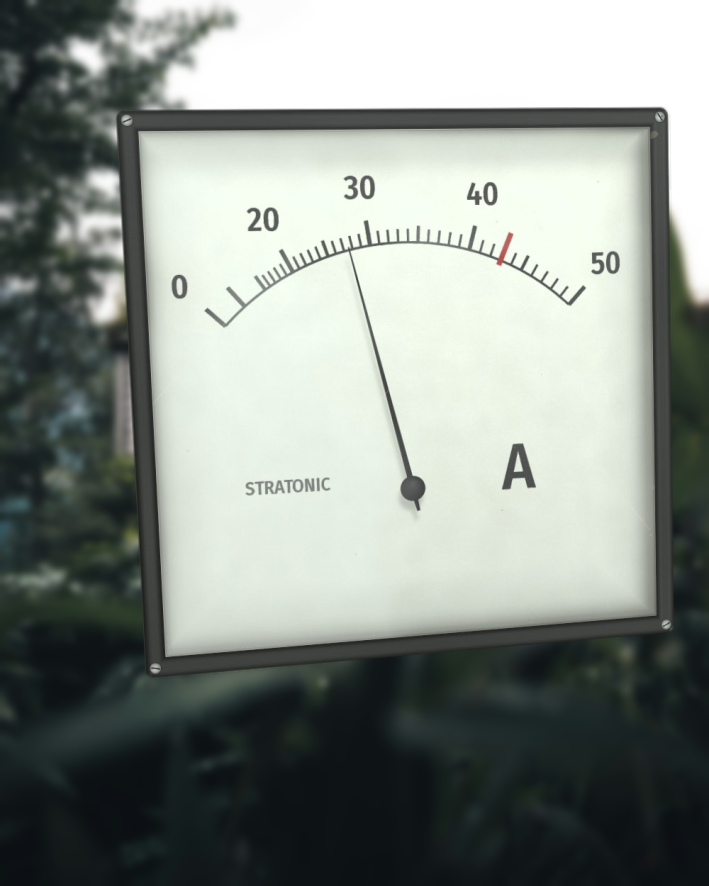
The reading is 27.5 A
